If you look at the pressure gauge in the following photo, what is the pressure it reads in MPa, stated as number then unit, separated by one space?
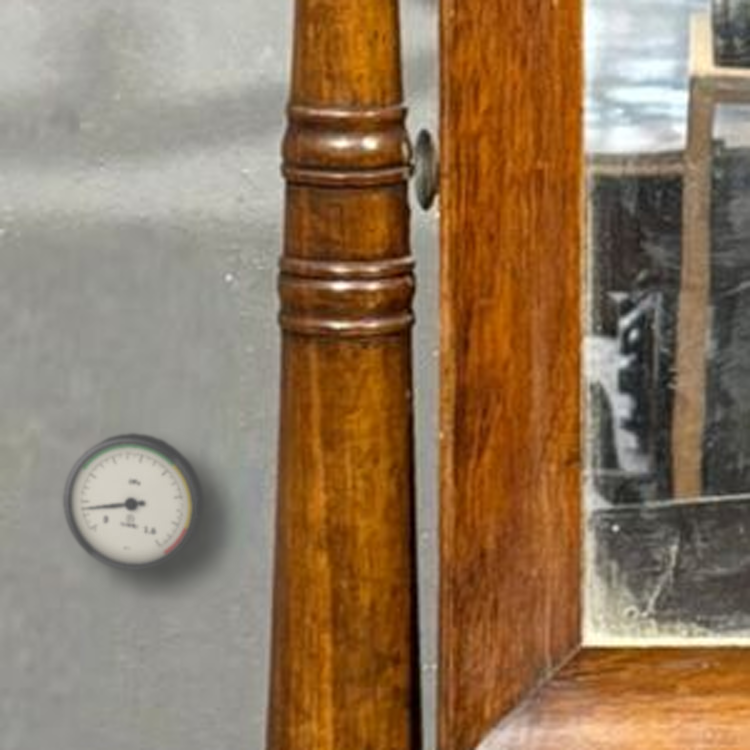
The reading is 0.15 MPa
